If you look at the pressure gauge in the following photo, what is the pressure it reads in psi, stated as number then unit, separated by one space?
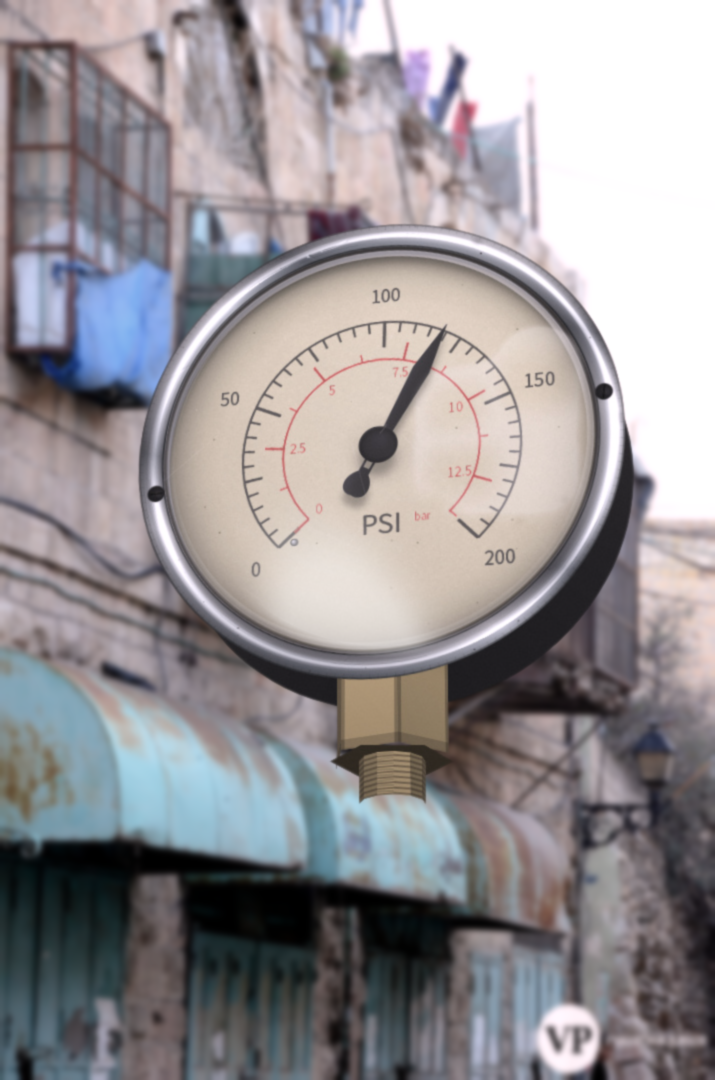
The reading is 120 psi
